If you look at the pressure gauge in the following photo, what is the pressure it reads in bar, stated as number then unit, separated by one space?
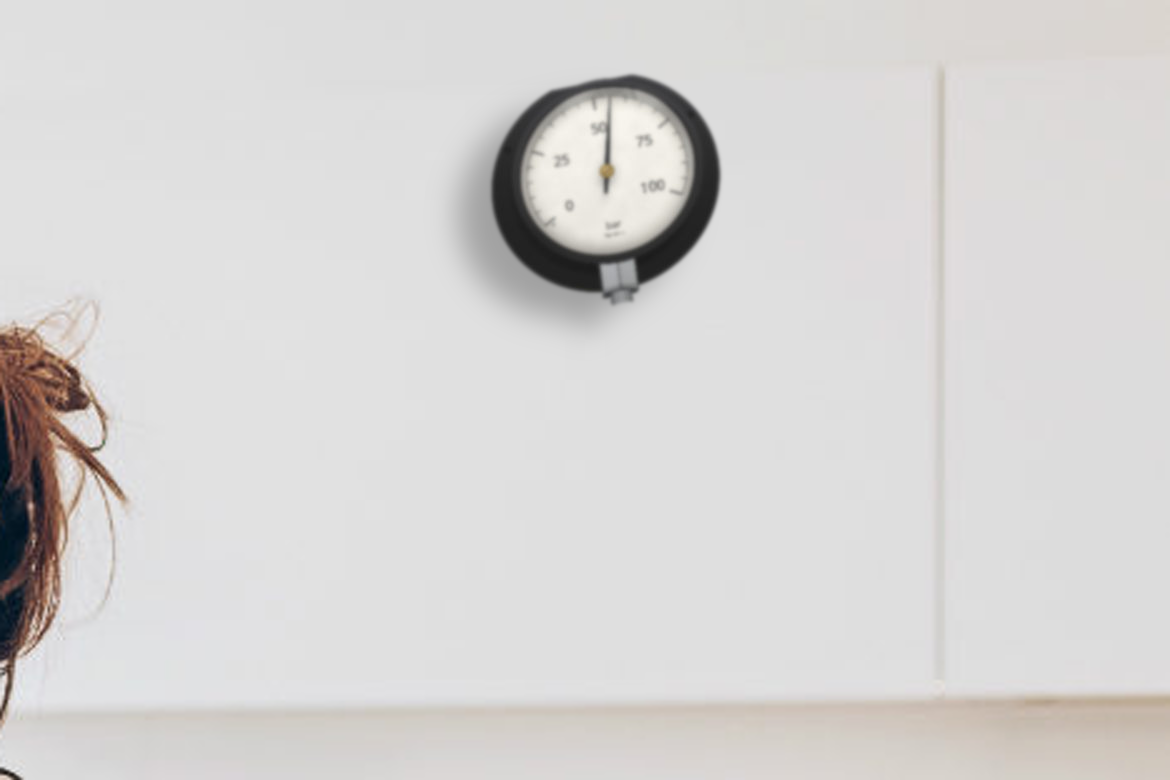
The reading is 55 bar
